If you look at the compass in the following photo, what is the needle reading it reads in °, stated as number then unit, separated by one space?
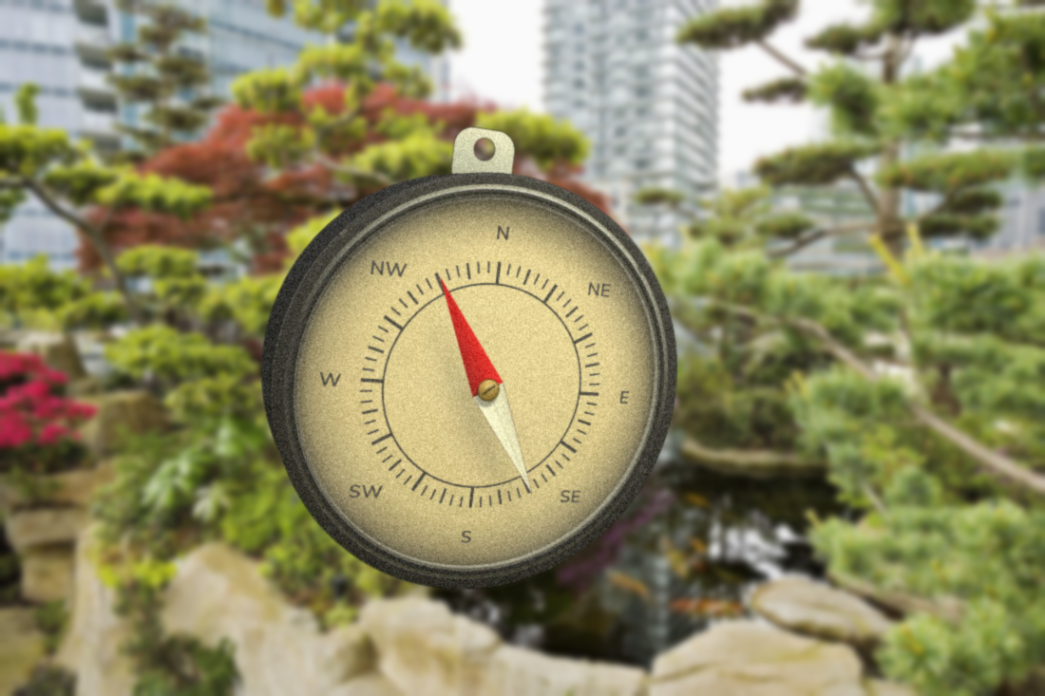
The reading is 330 °
